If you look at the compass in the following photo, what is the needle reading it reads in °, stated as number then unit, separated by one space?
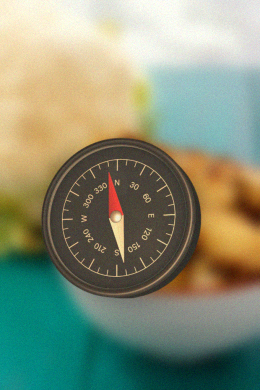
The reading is 350 °
